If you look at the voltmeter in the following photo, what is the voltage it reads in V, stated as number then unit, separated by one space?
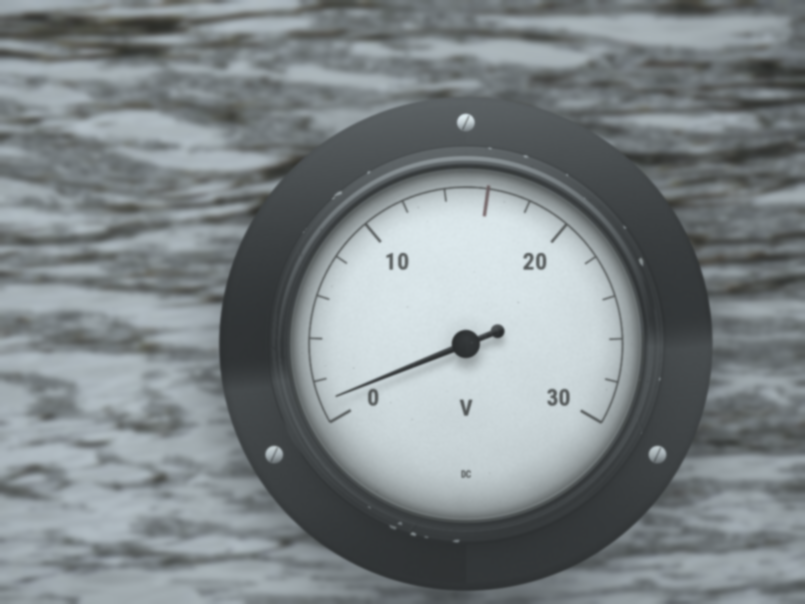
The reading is 1 V
